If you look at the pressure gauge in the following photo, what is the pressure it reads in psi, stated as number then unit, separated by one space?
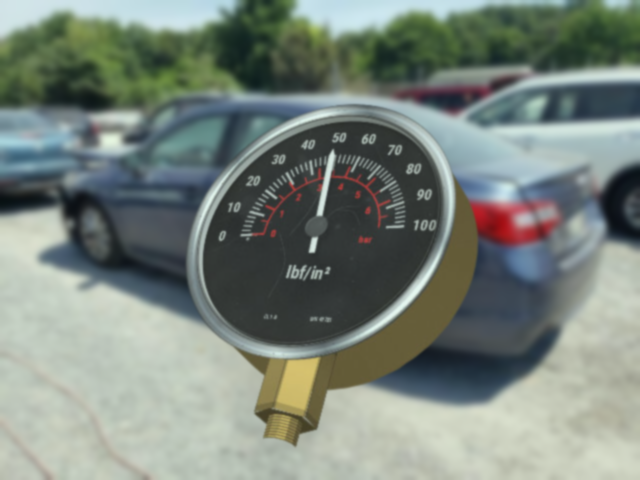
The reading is 50 psi
